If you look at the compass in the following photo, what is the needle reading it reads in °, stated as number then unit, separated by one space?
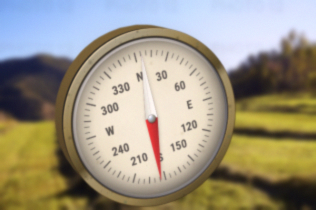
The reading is 185 °
